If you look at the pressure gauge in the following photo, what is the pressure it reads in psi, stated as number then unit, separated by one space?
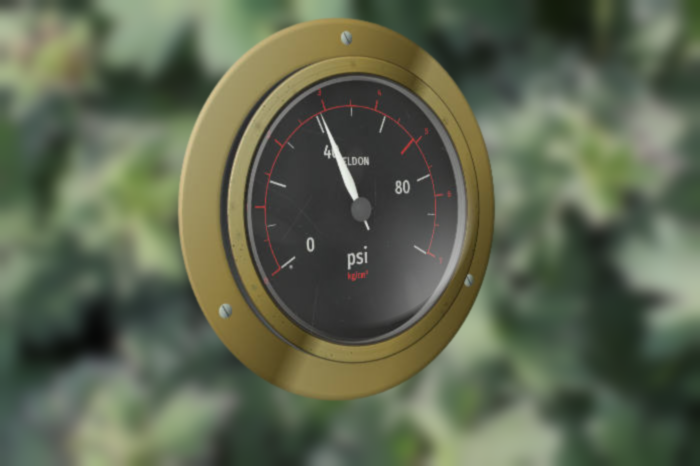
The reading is 40 psi
